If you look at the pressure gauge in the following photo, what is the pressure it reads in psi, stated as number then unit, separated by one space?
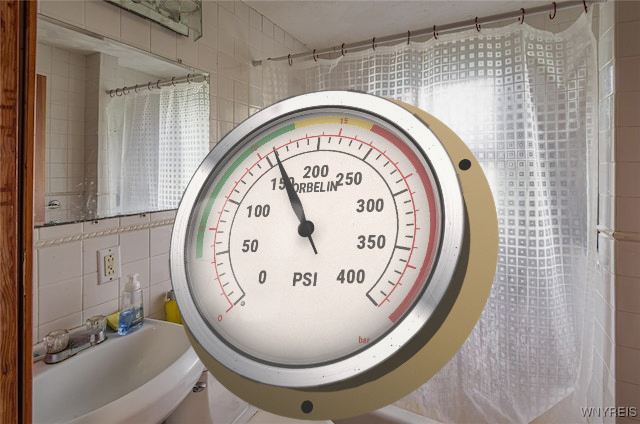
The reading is 160 psi
